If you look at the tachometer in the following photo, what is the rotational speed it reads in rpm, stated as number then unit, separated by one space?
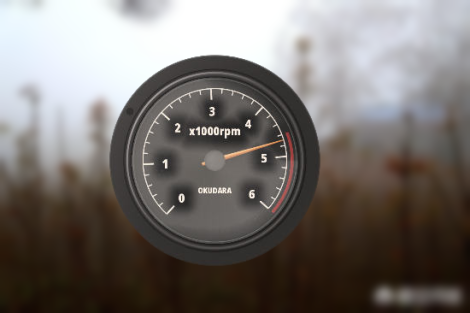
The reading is 4700 rpm
